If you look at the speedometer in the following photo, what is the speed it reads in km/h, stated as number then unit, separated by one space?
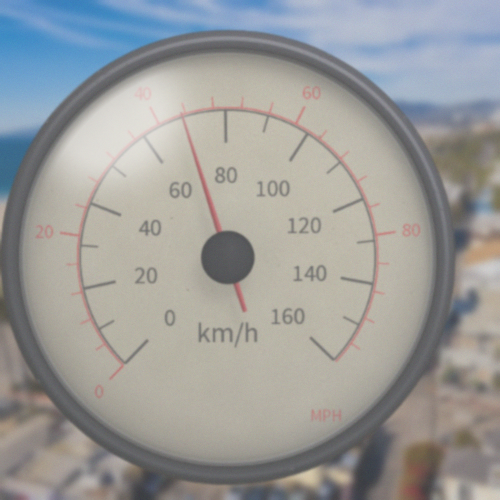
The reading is 70 km/h
